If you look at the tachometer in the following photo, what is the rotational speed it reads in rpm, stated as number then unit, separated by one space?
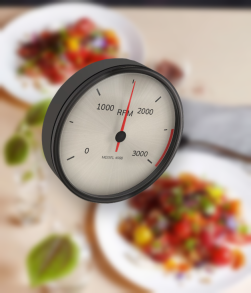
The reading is 1500 rpm
